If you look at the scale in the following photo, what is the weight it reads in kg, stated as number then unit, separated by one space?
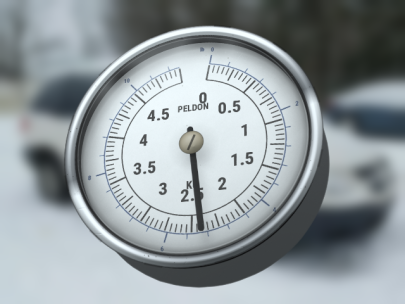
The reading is 2.4 kg
